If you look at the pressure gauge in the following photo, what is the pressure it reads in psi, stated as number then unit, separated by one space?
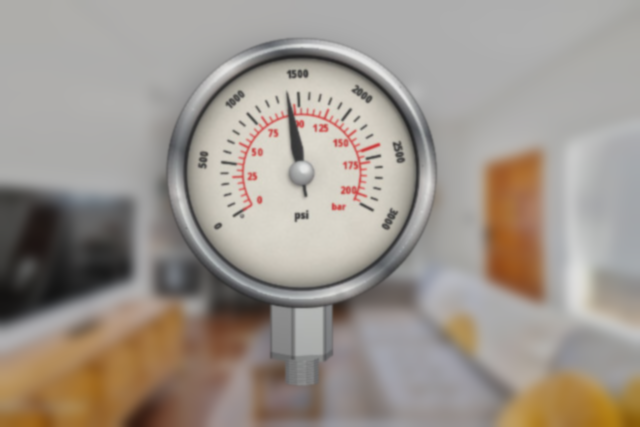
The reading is 1400 psi
